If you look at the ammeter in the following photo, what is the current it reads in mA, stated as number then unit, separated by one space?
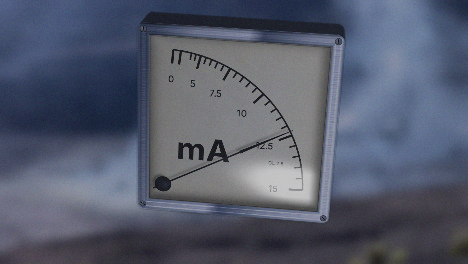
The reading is 12.25 mA
